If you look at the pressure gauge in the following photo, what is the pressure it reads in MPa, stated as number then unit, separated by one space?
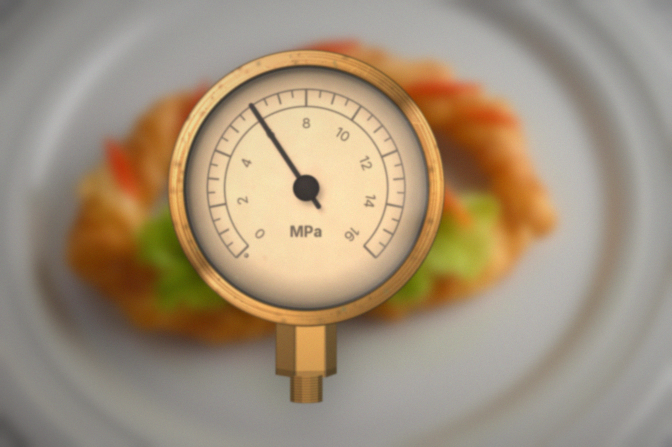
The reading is 6 MPa
